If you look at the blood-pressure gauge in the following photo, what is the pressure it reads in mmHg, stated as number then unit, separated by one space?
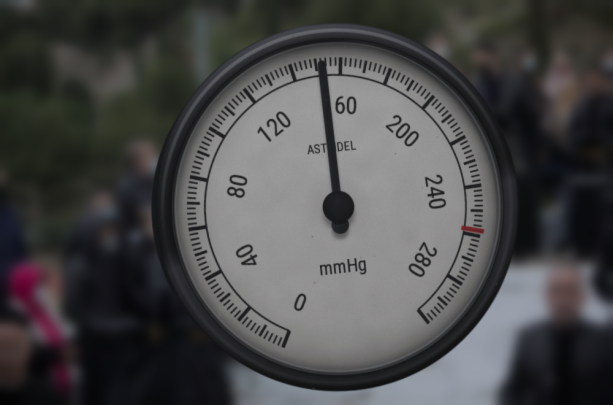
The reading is 152 mmHg
